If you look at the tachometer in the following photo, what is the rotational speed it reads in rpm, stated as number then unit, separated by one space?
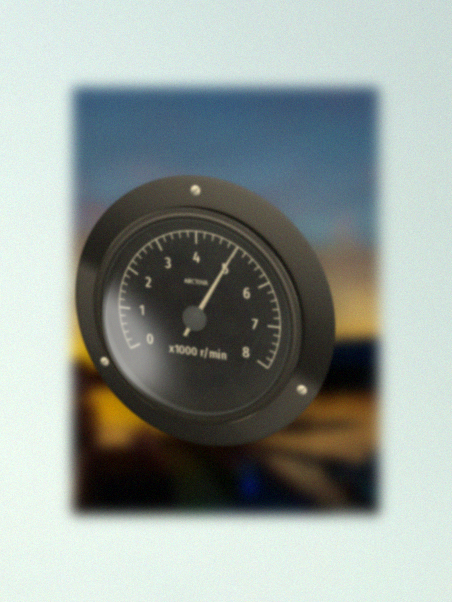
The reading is 5000 rpm
